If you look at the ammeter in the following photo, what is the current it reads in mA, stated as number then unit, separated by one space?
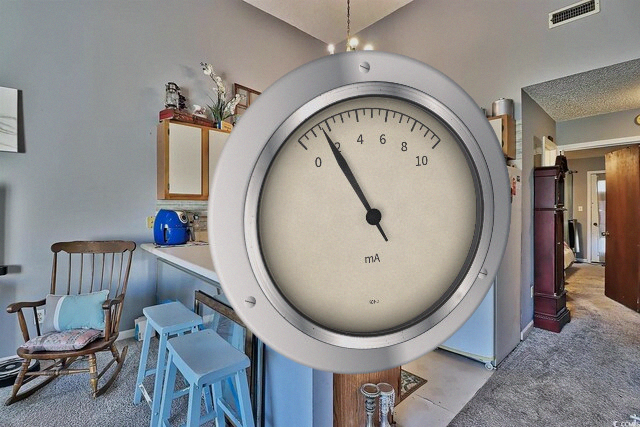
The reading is 1.5 mA
